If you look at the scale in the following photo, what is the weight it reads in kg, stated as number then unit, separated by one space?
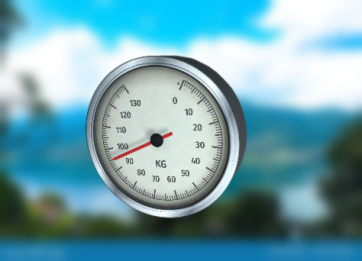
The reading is 95 kg
